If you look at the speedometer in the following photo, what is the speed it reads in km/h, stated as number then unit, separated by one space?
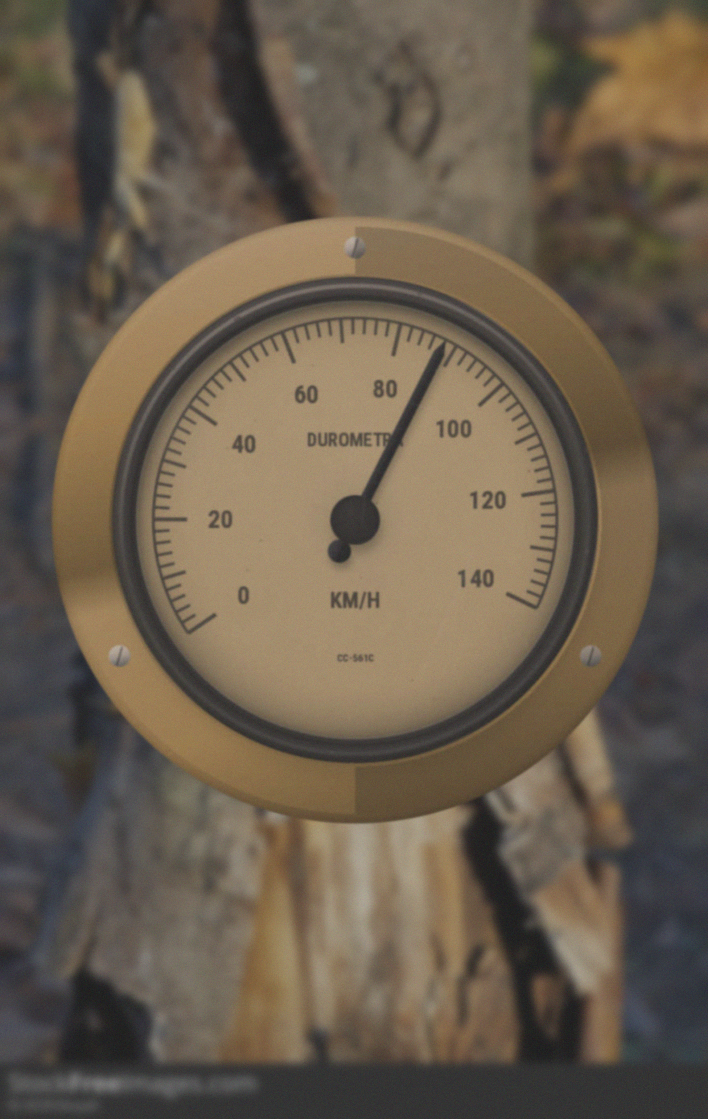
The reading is 88 km/h
